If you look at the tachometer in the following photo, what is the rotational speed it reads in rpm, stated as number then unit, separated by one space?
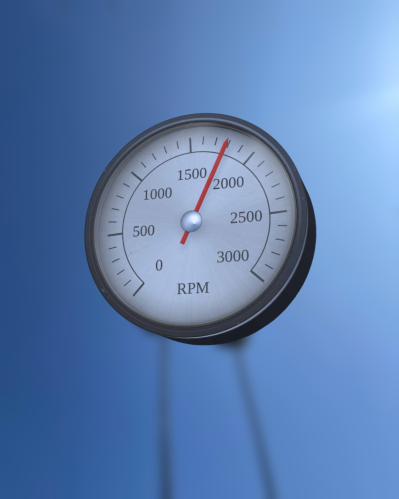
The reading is 1800 rpm
